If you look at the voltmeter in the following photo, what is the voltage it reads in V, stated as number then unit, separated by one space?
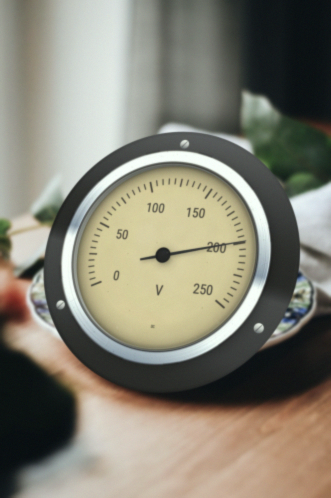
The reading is 200 V
